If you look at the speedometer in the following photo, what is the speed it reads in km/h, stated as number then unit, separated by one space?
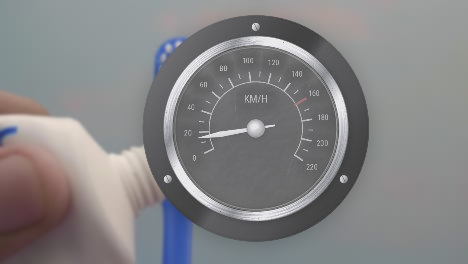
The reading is 15 km/h
